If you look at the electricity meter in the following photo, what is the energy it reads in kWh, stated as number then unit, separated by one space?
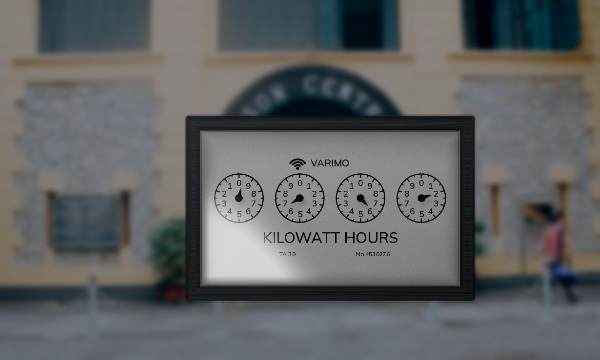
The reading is 9662 kWh
